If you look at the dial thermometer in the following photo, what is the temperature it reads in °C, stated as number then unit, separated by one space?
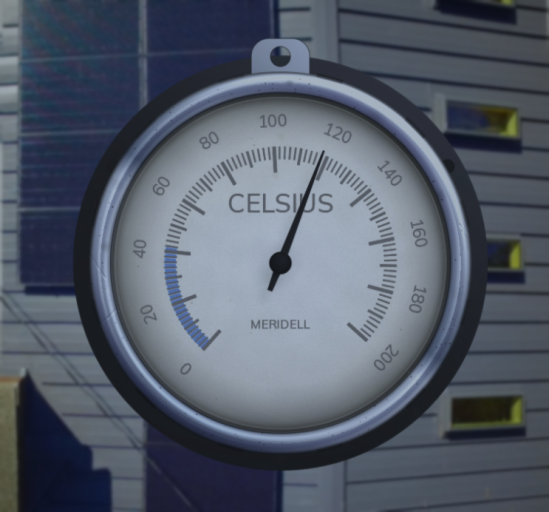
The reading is 118 °C
